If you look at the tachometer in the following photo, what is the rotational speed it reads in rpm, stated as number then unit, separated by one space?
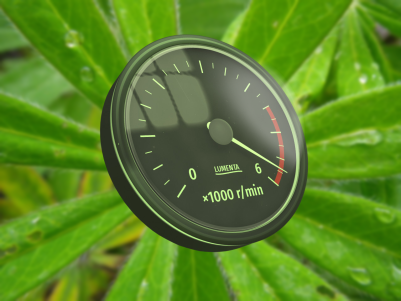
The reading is 5750 rpm
